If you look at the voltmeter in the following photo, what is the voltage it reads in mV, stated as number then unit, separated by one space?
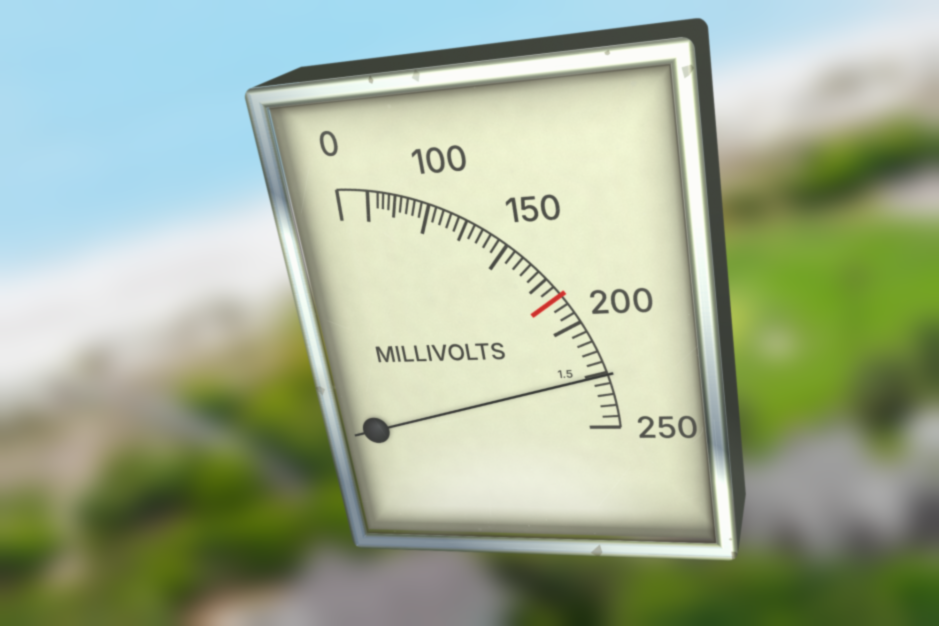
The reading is 225 mV
